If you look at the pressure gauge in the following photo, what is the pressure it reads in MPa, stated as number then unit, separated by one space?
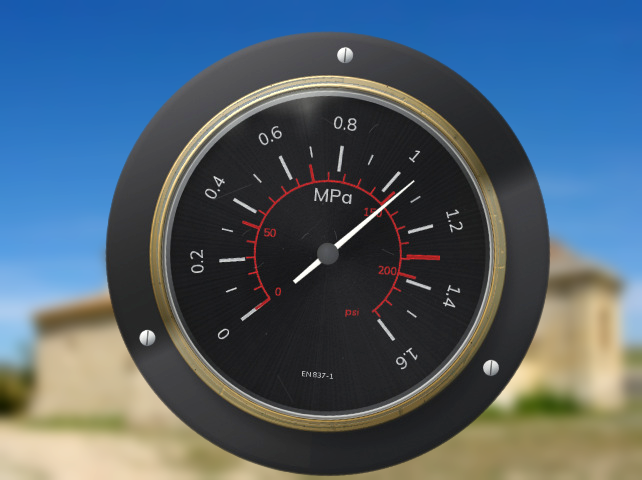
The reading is 1.05 MPa
